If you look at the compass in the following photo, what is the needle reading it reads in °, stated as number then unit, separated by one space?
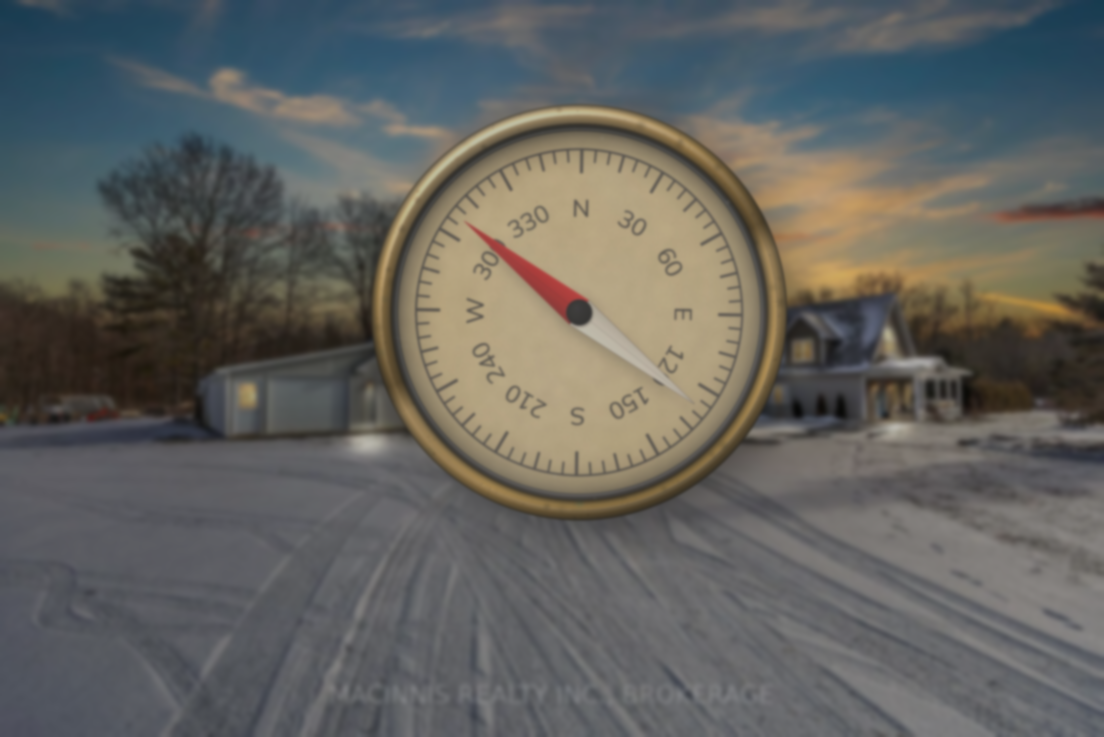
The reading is 307.5 °
